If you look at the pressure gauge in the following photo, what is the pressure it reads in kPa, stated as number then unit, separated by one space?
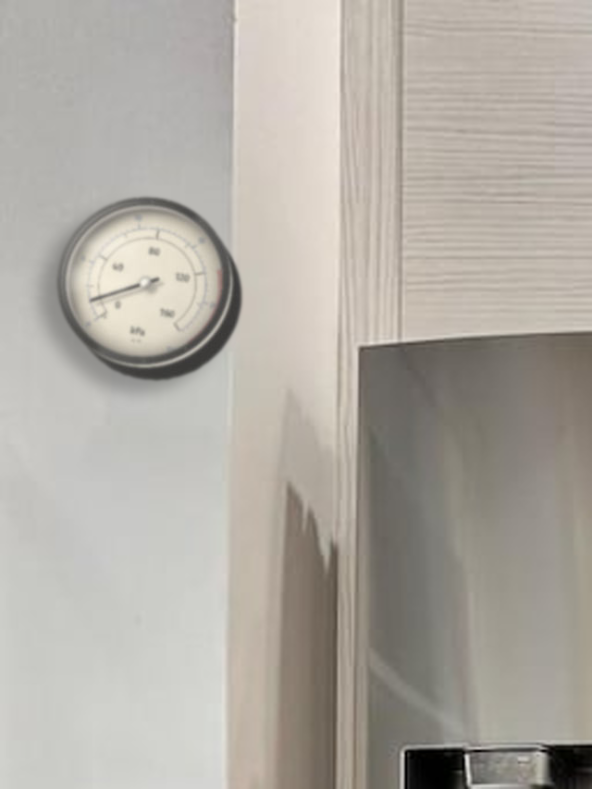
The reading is 10 kPa
